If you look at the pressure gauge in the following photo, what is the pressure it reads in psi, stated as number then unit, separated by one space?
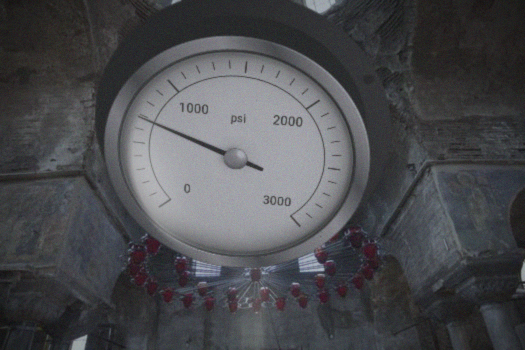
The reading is 700 psi
